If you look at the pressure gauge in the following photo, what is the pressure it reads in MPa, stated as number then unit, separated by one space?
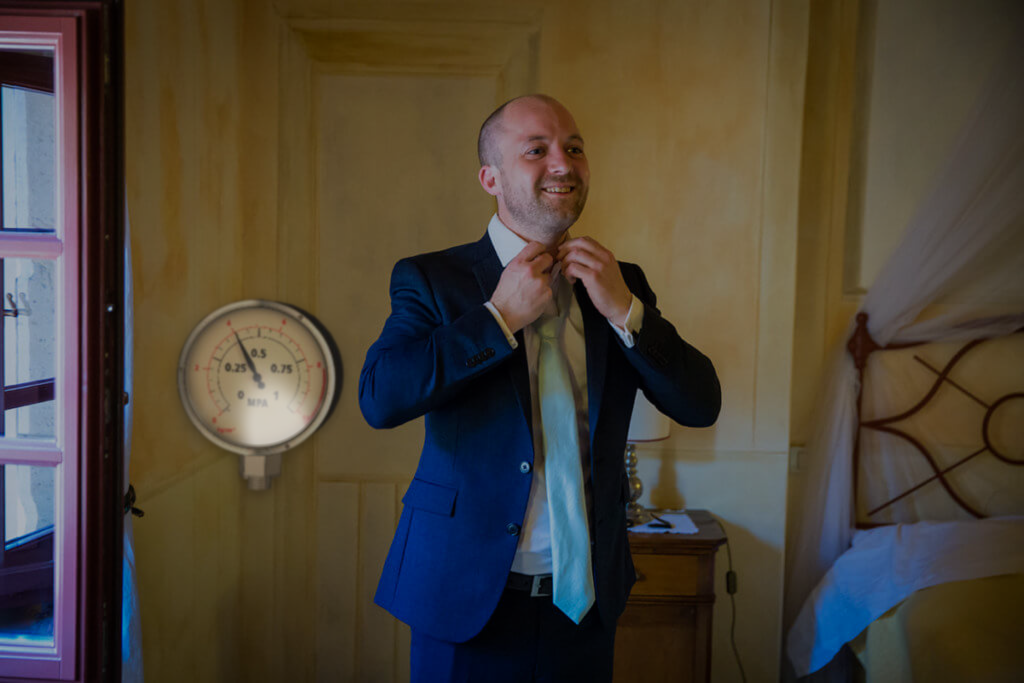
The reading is 0.4 MPa
